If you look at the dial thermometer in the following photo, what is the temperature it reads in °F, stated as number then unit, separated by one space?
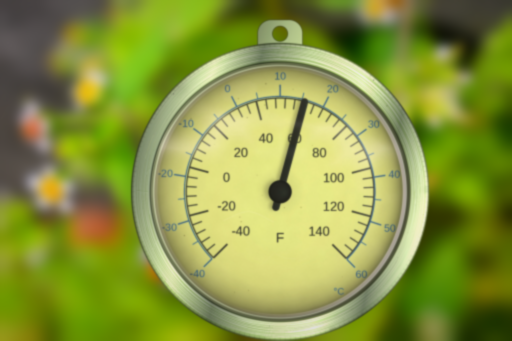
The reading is 60 °F
